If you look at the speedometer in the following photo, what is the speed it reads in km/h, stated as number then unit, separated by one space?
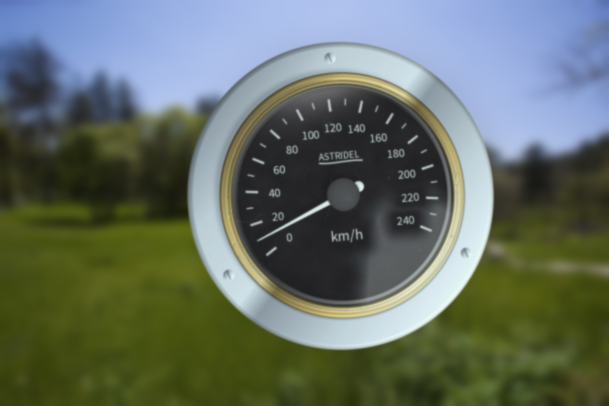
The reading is 10 km/h
